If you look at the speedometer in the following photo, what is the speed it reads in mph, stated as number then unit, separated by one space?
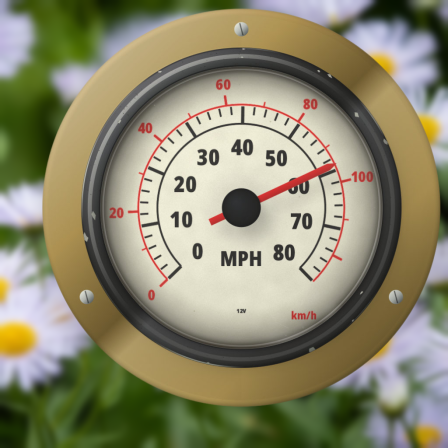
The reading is 59 mph
